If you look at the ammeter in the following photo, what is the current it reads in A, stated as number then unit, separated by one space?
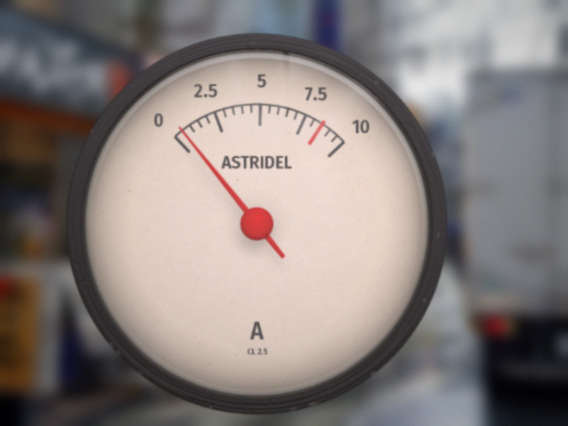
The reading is 0.5 A
